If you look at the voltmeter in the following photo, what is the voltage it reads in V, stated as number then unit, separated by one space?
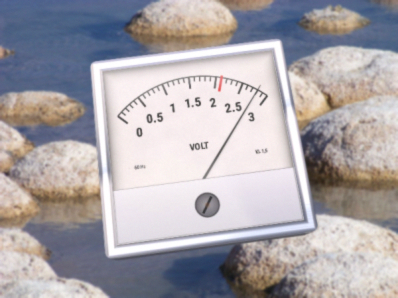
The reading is 2.8 V
